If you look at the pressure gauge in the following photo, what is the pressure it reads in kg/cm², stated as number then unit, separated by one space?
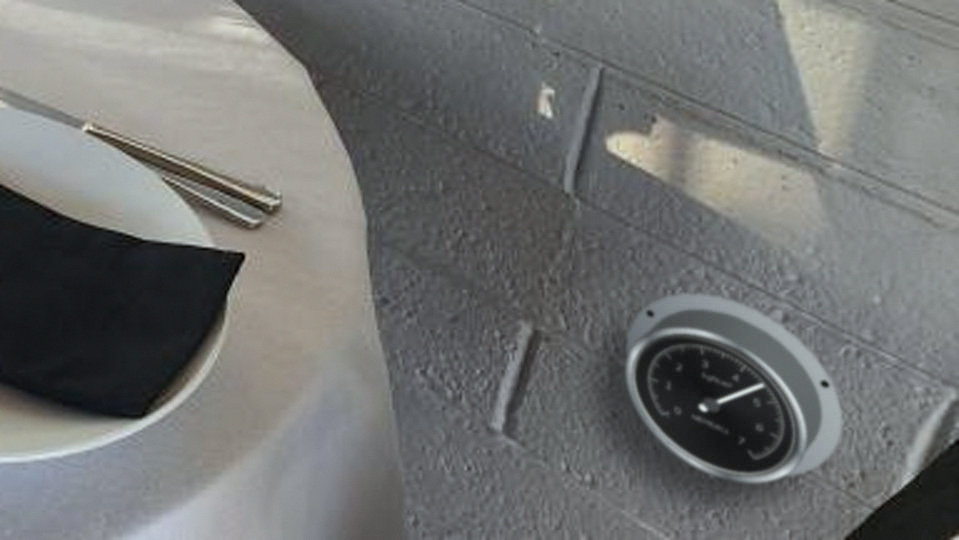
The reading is 4.5 kg/cm²
